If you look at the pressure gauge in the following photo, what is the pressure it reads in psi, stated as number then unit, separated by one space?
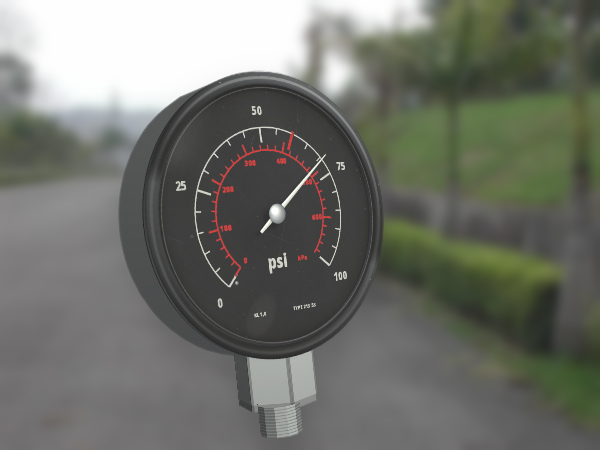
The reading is 70 psi
